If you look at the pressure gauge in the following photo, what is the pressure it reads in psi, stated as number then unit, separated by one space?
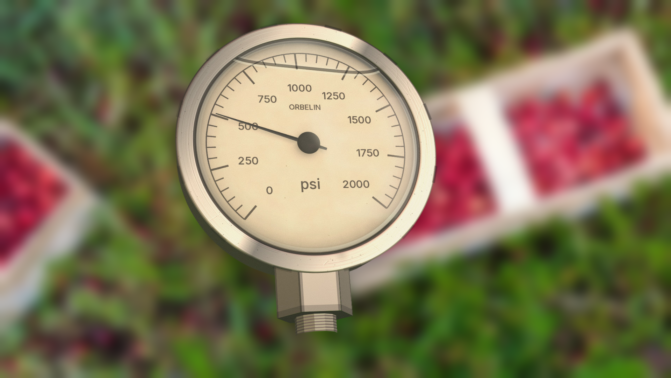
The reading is 500 psi
